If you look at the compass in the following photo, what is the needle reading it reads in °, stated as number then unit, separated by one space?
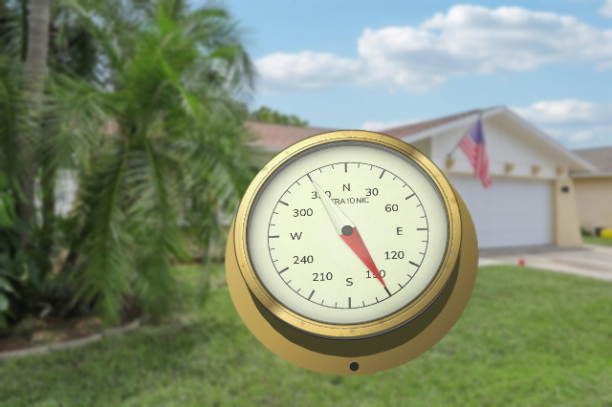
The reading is 150 °
